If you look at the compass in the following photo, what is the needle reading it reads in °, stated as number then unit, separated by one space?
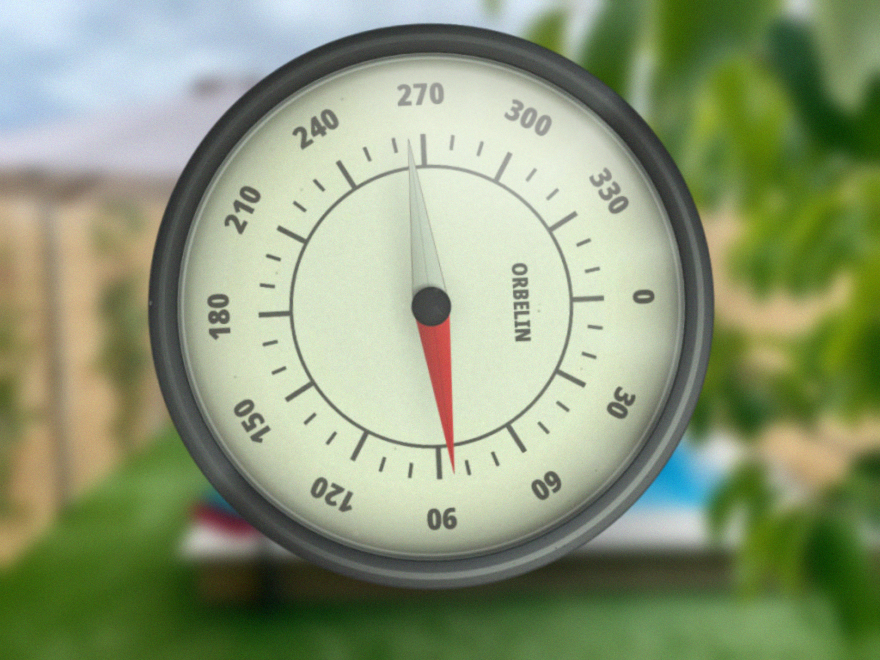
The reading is 85 °
